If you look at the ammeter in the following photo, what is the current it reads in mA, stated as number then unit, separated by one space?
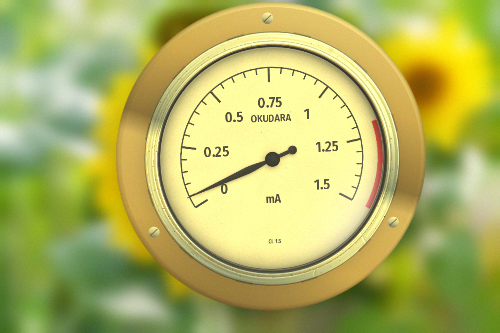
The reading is 0.05 mA
